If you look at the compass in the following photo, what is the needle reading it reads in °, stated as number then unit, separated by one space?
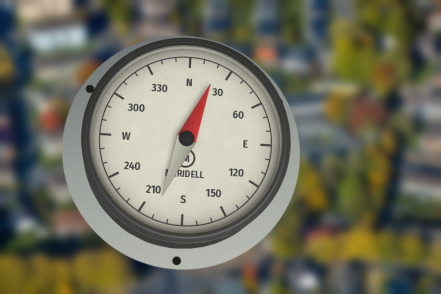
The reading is 20 °
